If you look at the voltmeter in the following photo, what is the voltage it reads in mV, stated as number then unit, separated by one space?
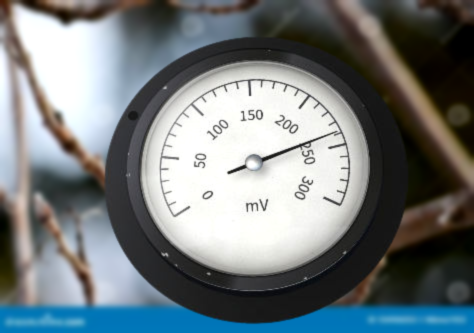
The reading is 240 mV
